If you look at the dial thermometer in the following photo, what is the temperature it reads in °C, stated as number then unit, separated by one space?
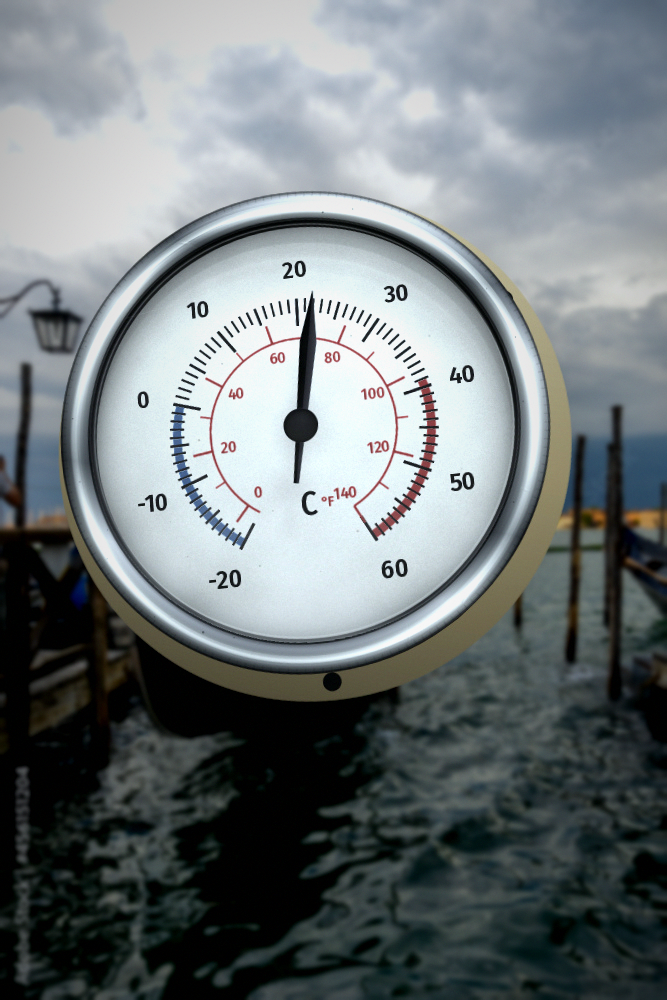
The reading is 22 °C
